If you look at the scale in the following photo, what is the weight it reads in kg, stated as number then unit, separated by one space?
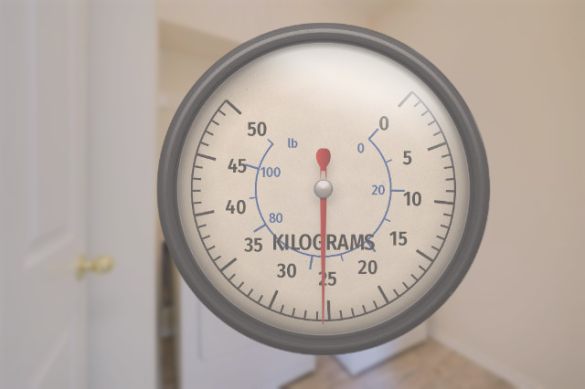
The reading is 25.5 kg
